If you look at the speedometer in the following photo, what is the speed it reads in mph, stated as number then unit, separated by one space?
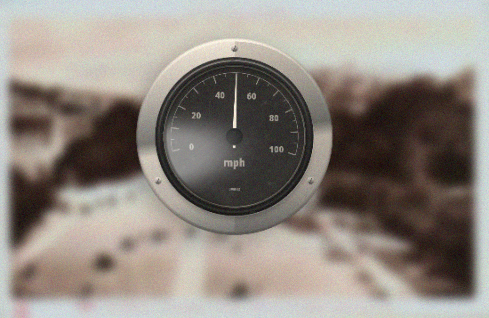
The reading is 50 mph
